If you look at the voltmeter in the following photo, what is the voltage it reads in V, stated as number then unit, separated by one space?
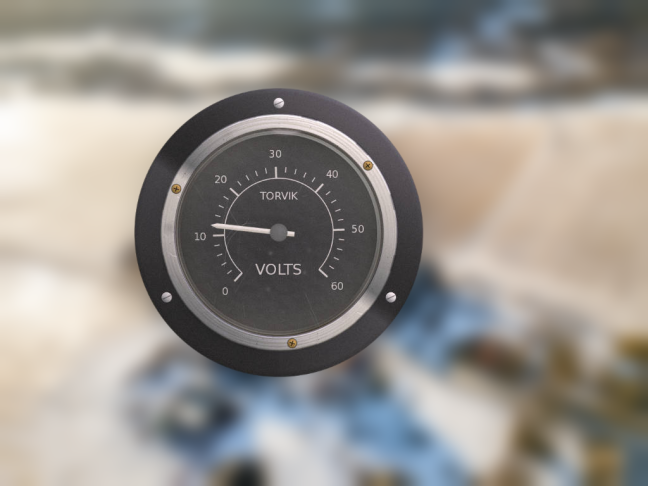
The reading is 12 V
